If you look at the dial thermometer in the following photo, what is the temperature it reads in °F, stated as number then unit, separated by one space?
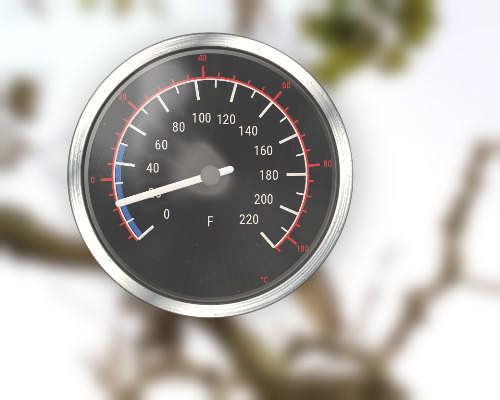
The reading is 20 °F
